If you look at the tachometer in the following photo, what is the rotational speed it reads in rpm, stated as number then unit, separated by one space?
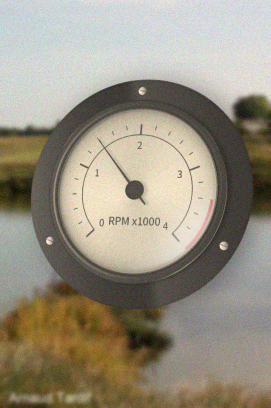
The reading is 1400 rpm
